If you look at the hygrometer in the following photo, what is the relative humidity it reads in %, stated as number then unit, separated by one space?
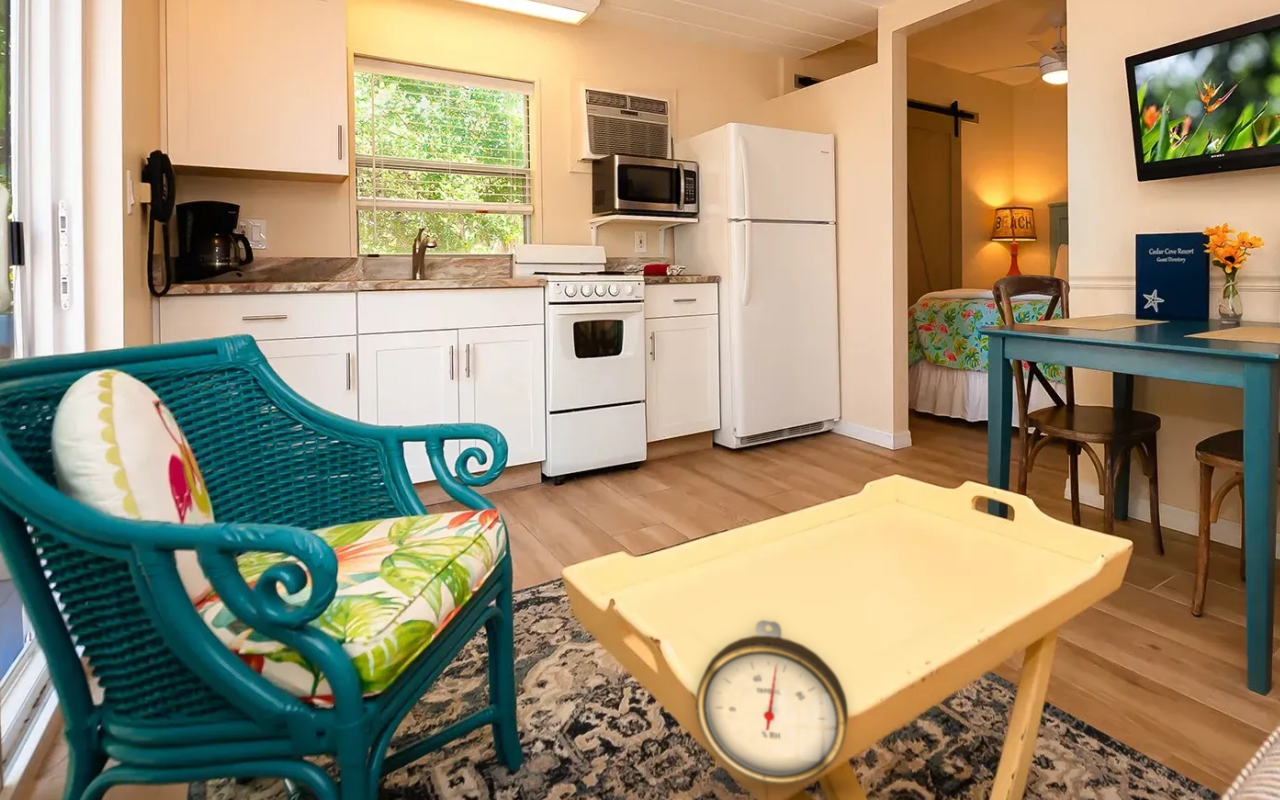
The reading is 55 %
